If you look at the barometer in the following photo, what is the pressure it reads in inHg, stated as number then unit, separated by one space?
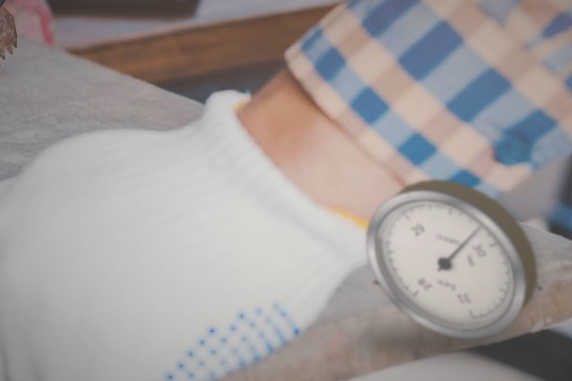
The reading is 29.8 inHg
